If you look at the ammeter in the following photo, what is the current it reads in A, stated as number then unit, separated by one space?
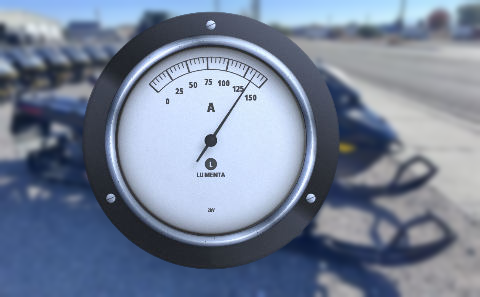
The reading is 135 A
